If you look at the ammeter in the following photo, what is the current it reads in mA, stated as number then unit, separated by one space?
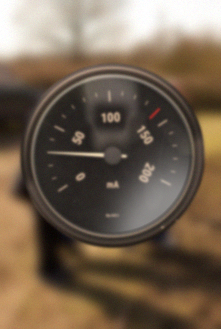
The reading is 30 mA
